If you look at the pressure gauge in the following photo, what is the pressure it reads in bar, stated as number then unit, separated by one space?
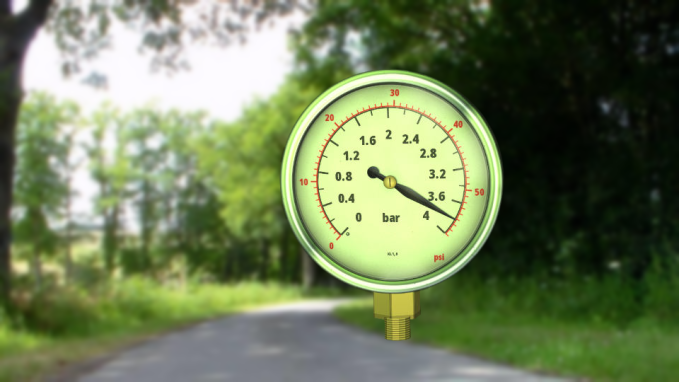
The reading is 3.8 bar
